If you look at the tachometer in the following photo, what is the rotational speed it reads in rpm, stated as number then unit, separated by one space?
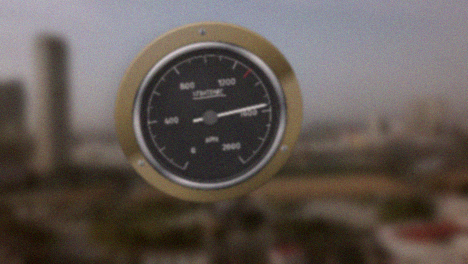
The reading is 1550 rpm
